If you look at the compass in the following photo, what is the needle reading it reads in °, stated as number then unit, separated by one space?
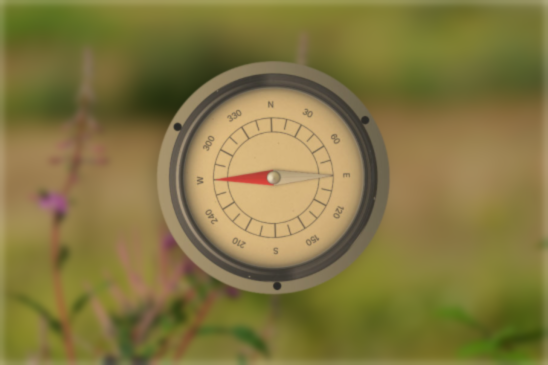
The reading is 270 °
